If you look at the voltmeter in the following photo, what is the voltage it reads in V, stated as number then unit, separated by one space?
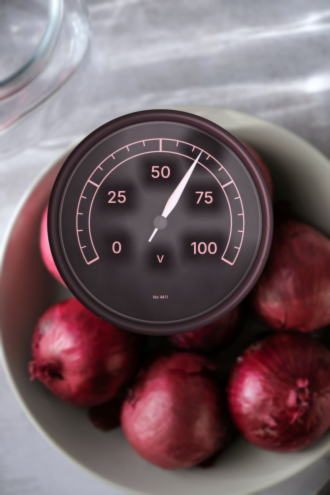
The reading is 62.5 V
